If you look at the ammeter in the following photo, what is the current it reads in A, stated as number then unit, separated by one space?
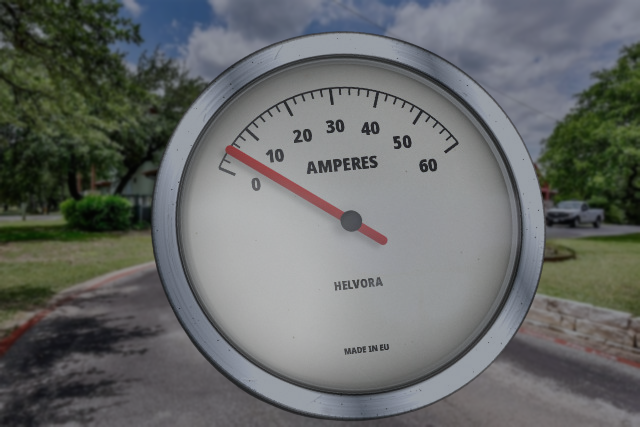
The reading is 4 A
